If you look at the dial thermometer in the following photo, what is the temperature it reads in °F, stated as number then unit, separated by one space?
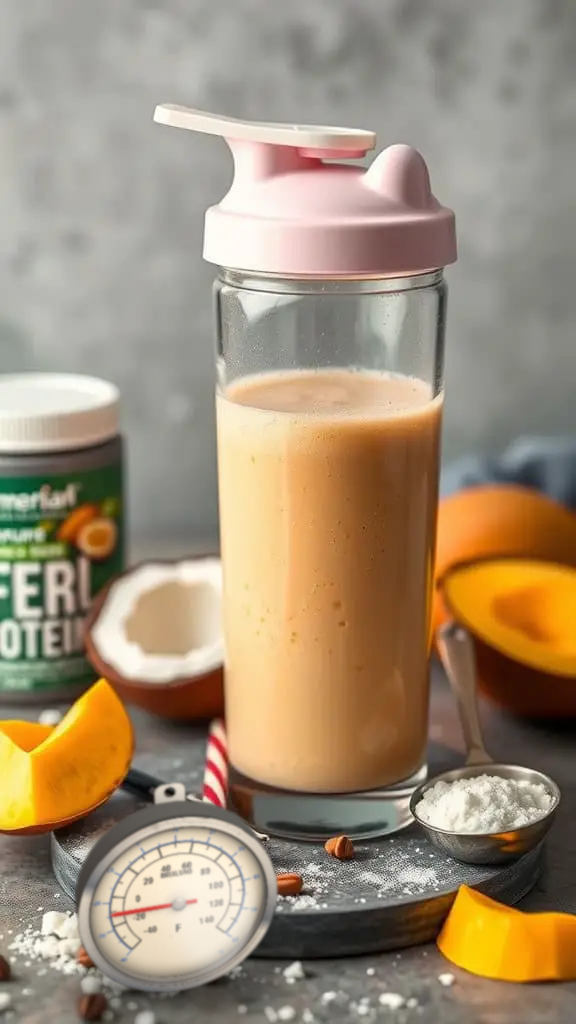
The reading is -10 °F
